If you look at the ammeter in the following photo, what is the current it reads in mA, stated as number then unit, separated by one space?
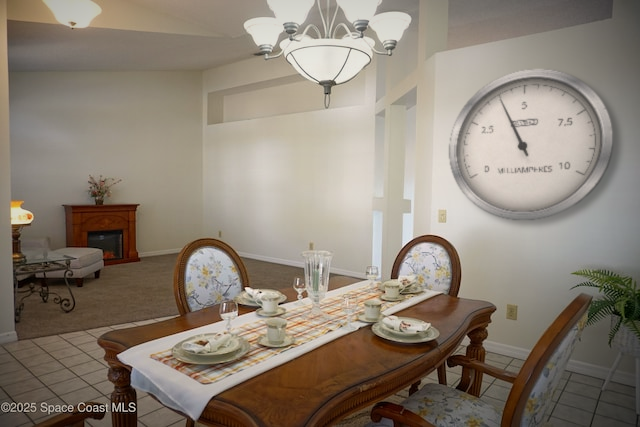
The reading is 4 mA
